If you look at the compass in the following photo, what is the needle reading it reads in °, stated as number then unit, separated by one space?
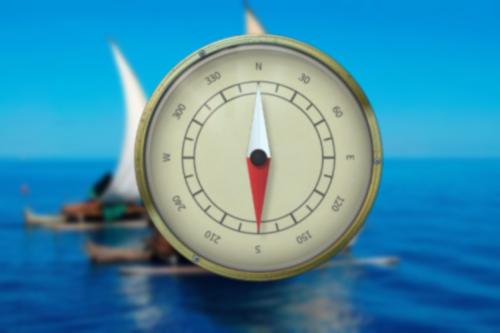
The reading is 180 °
